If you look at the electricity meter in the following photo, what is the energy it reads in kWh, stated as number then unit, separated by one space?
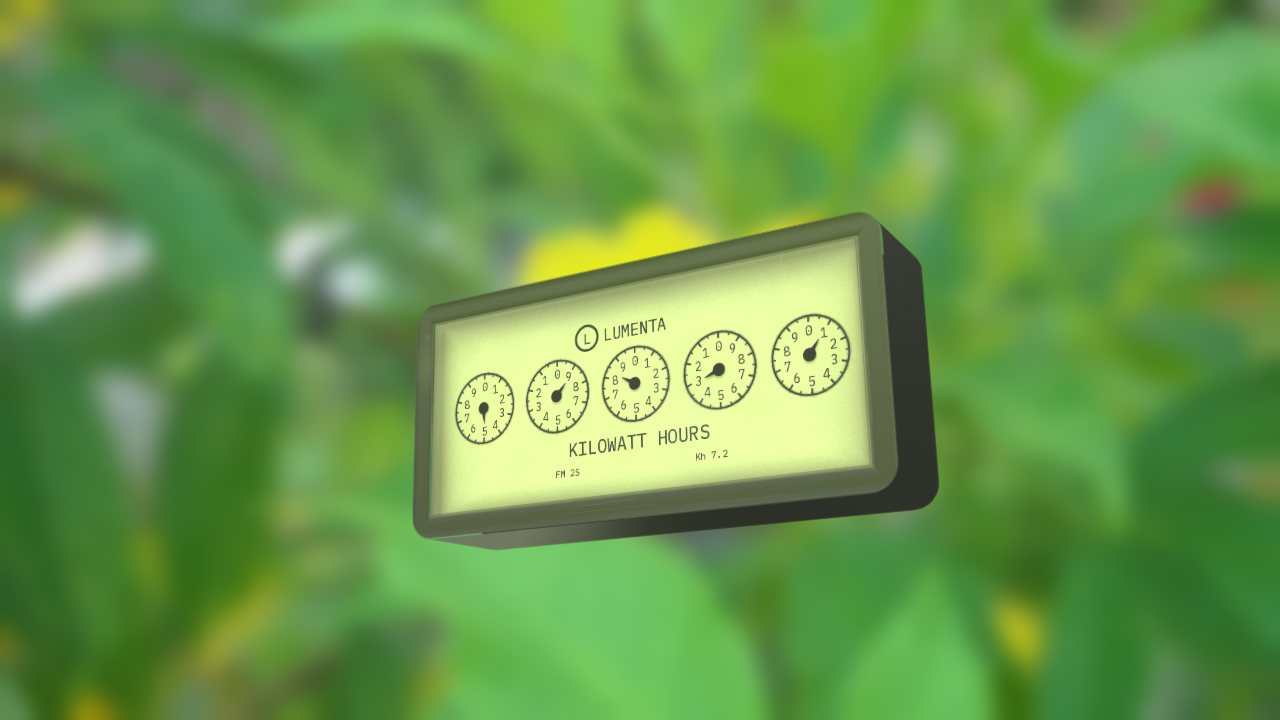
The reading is 48831 kWh
